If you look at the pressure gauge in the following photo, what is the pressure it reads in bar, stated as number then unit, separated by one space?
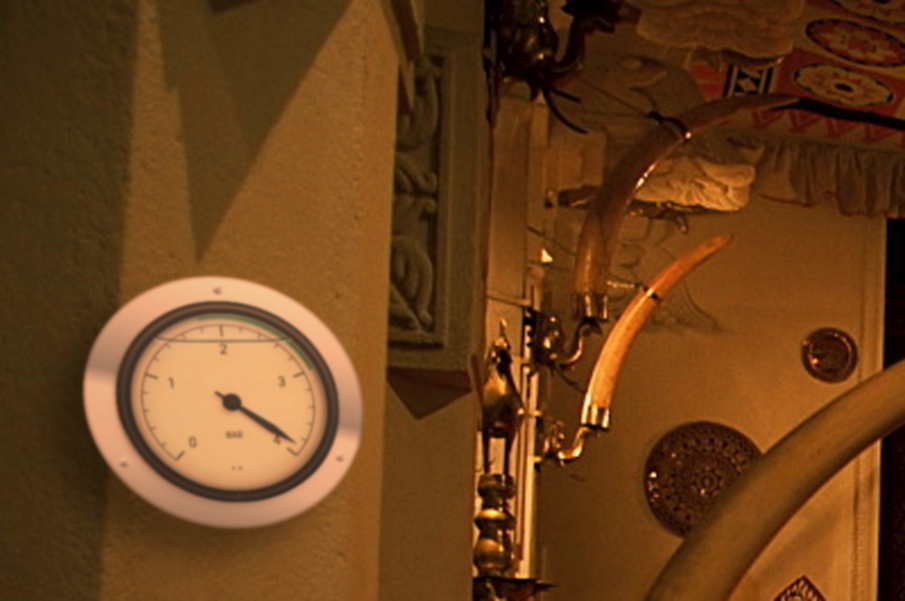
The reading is 3.9 bar
